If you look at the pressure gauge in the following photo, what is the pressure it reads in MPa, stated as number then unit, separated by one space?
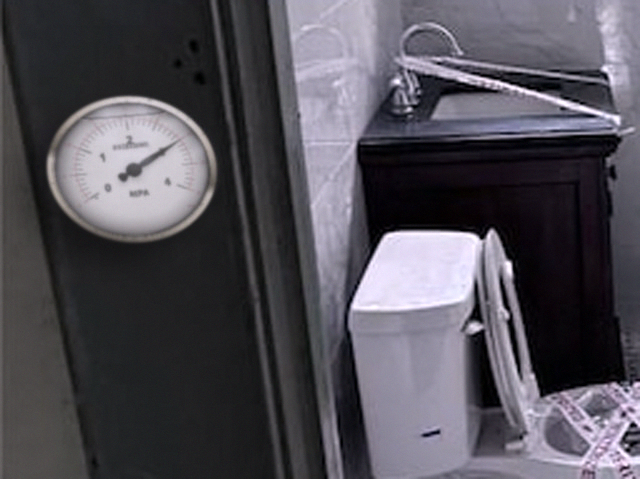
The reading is 3 MPa
